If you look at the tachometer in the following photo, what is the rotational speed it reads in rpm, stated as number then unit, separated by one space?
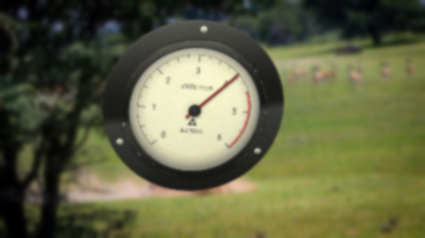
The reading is 4000 rpm
